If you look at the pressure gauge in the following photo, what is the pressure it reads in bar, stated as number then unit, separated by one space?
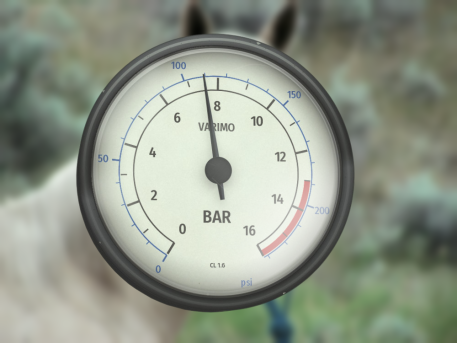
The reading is 7.5 bar
